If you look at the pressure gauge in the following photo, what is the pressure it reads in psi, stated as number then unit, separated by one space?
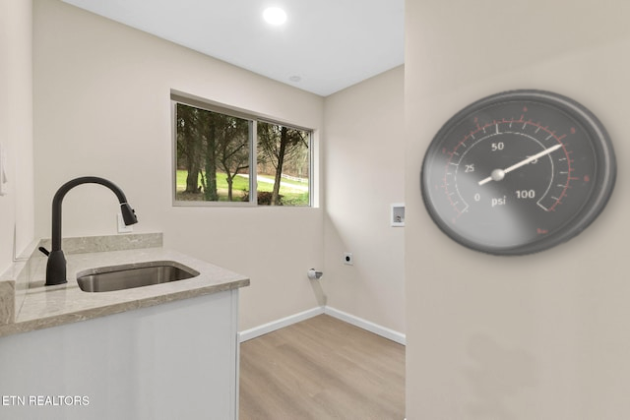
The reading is 75 psi
